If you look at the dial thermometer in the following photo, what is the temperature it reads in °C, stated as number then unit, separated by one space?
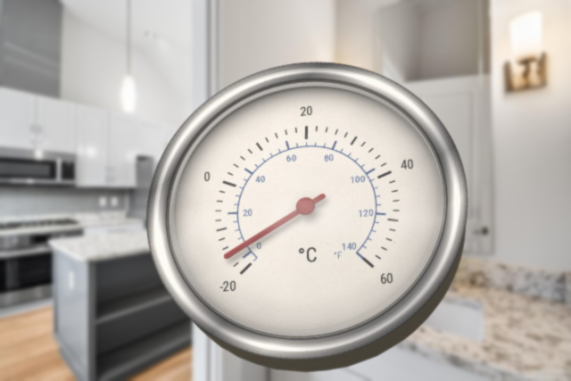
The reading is -16 °C
